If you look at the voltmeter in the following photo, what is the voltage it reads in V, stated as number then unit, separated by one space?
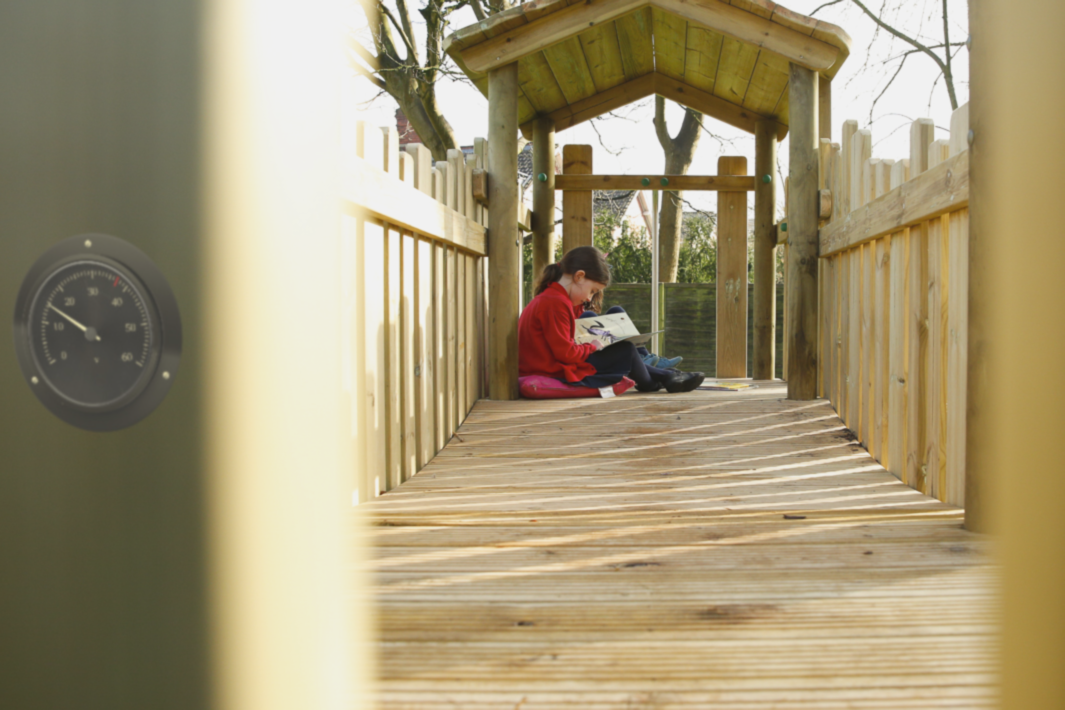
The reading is 15 V
